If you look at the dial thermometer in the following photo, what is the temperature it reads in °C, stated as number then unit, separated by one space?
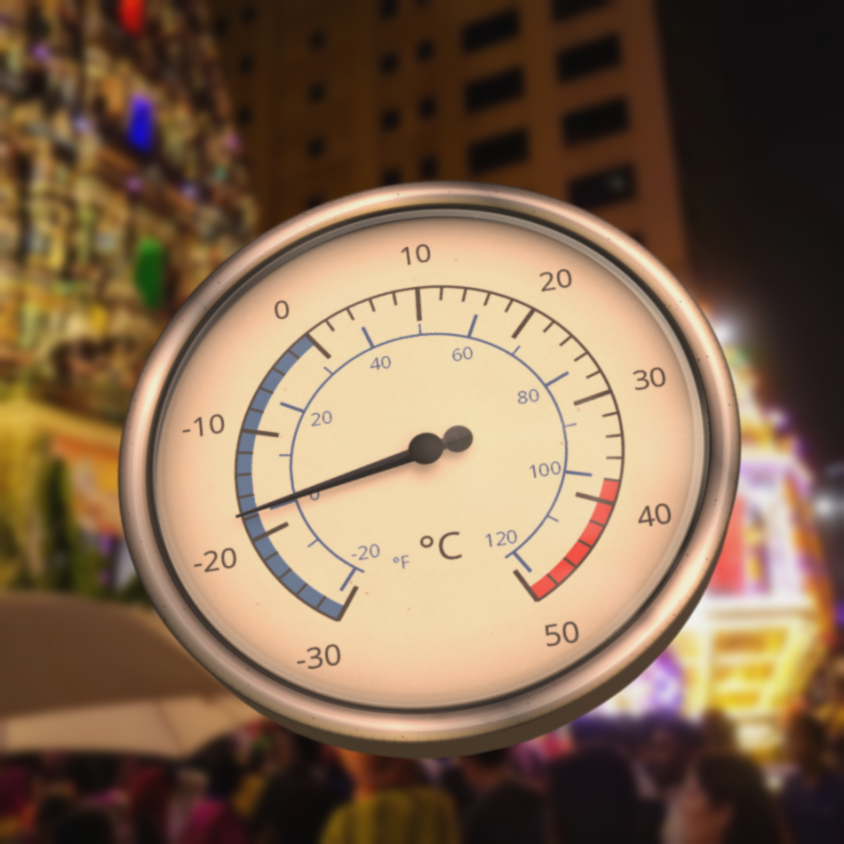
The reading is -18 °C
